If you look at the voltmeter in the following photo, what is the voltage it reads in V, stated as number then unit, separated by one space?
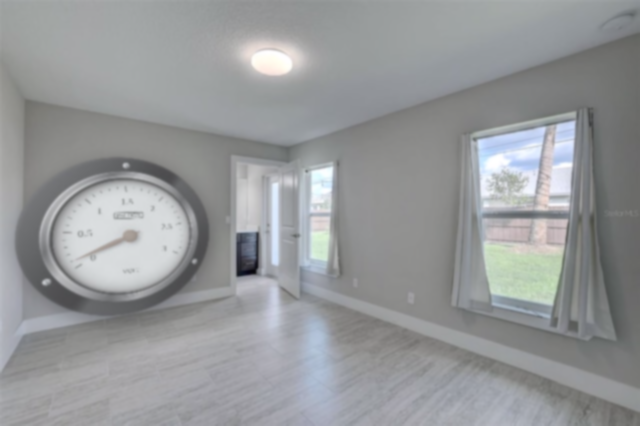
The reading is 0.1 V
